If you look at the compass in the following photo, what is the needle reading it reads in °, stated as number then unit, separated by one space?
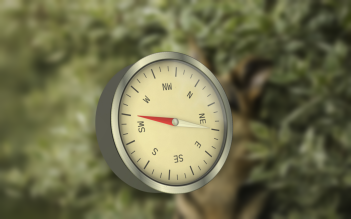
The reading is 240 °
